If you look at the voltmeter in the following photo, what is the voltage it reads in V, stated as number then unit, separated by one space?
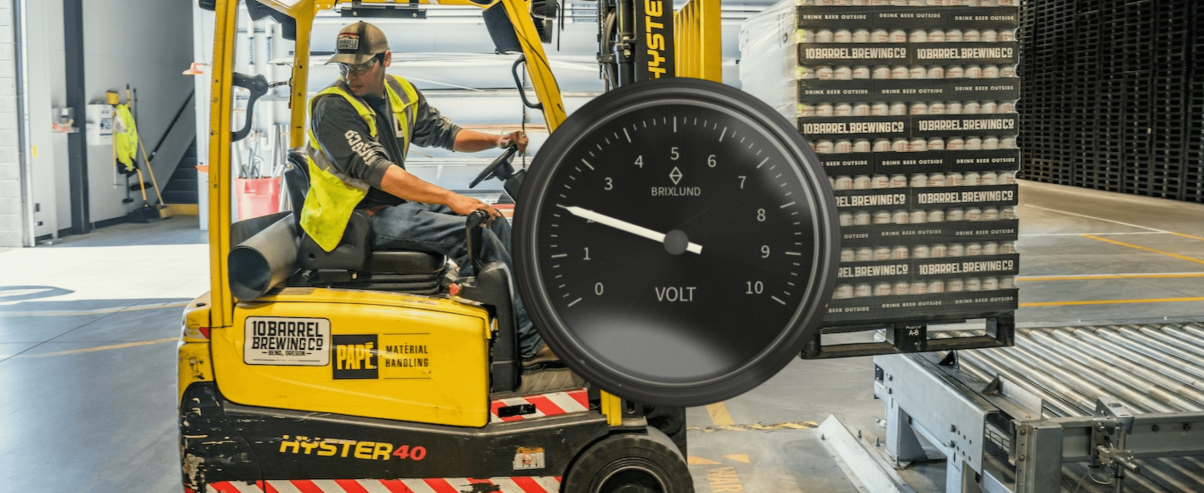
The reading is 2 V
